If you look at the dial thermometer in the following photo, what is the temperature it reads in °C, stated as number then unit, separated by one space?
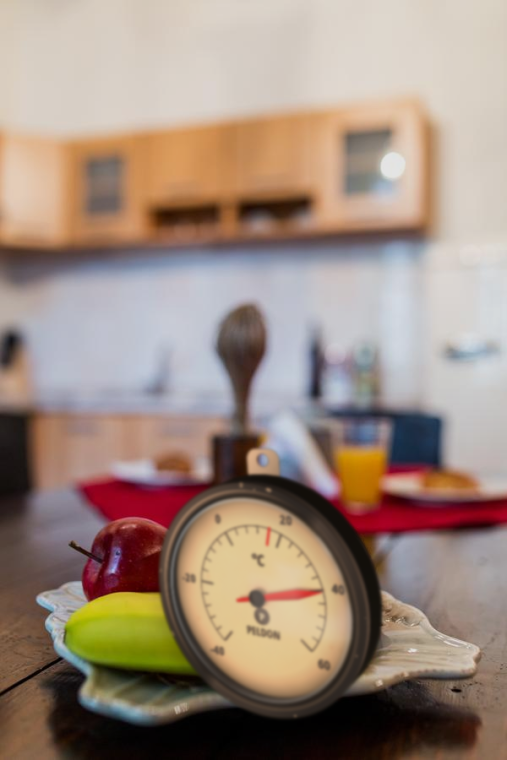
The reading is 40 °C
